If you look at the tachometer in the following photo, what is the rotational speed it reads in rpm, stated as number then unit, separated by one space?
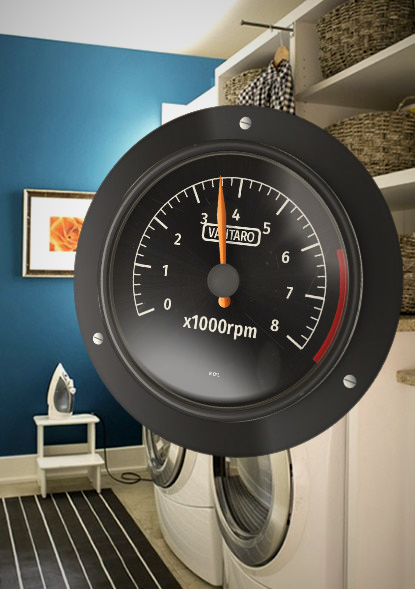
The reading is 3600 rpm
